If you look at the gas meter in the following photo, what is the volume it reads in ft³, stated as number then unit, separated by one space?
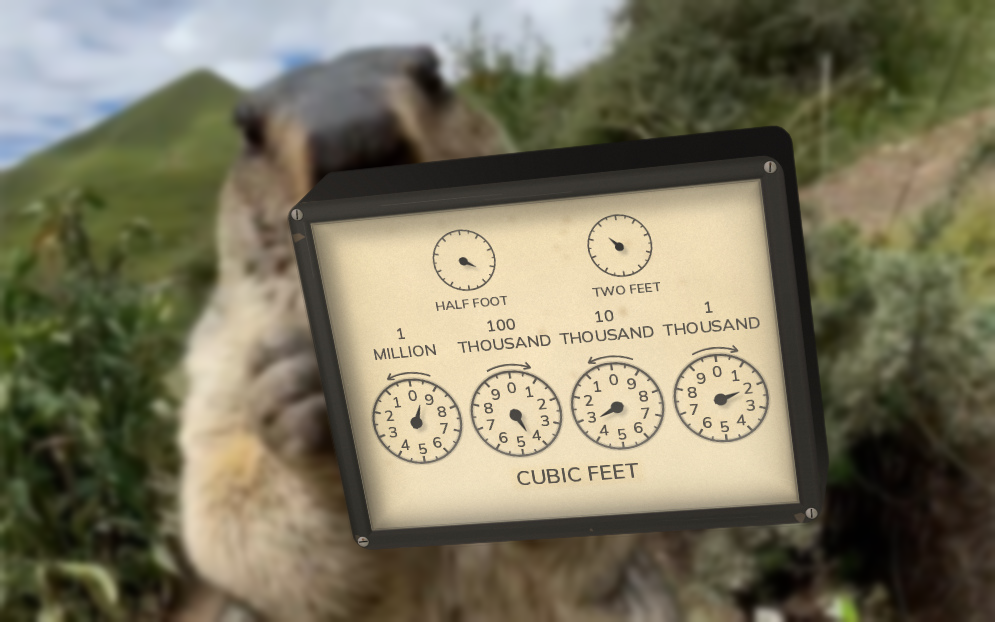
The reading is 943200 ft³
